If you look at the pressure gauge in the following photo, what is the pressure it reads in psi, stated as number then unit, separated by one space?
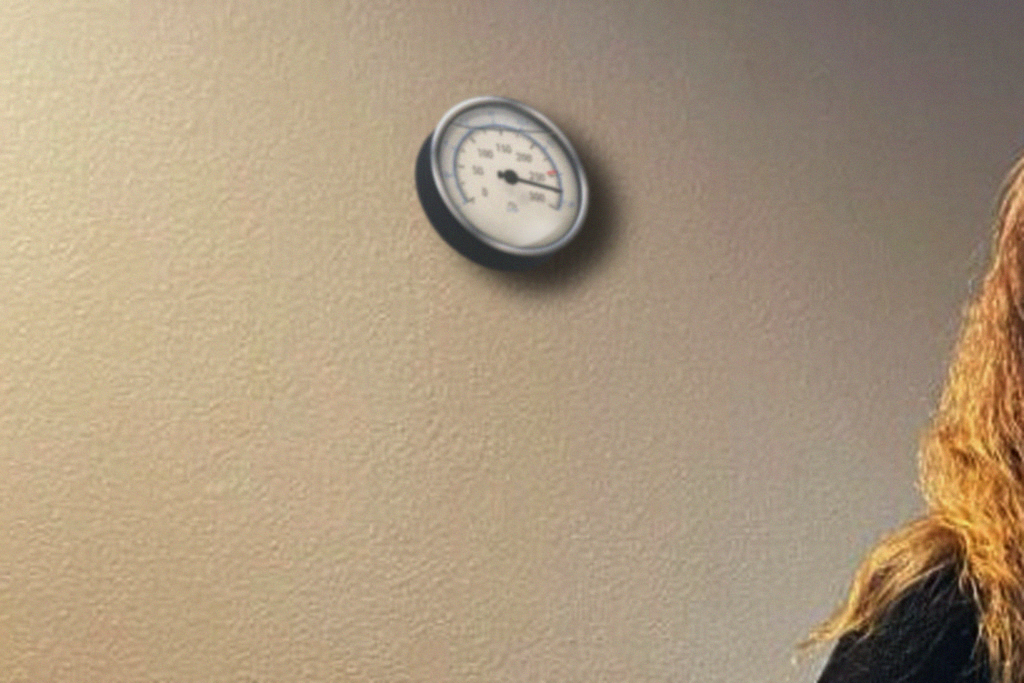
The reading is 275 psi
